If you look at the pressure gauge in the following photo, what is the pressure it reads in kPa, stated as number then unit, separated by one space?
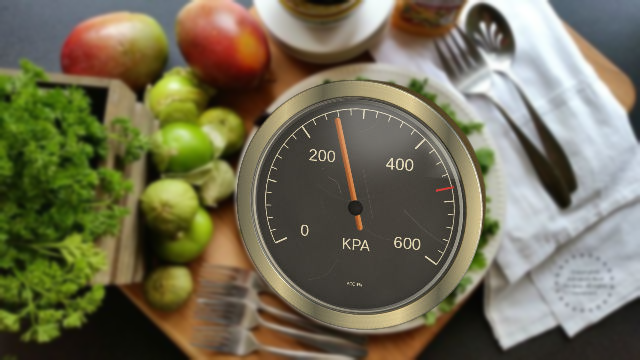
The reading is 260 kPa
